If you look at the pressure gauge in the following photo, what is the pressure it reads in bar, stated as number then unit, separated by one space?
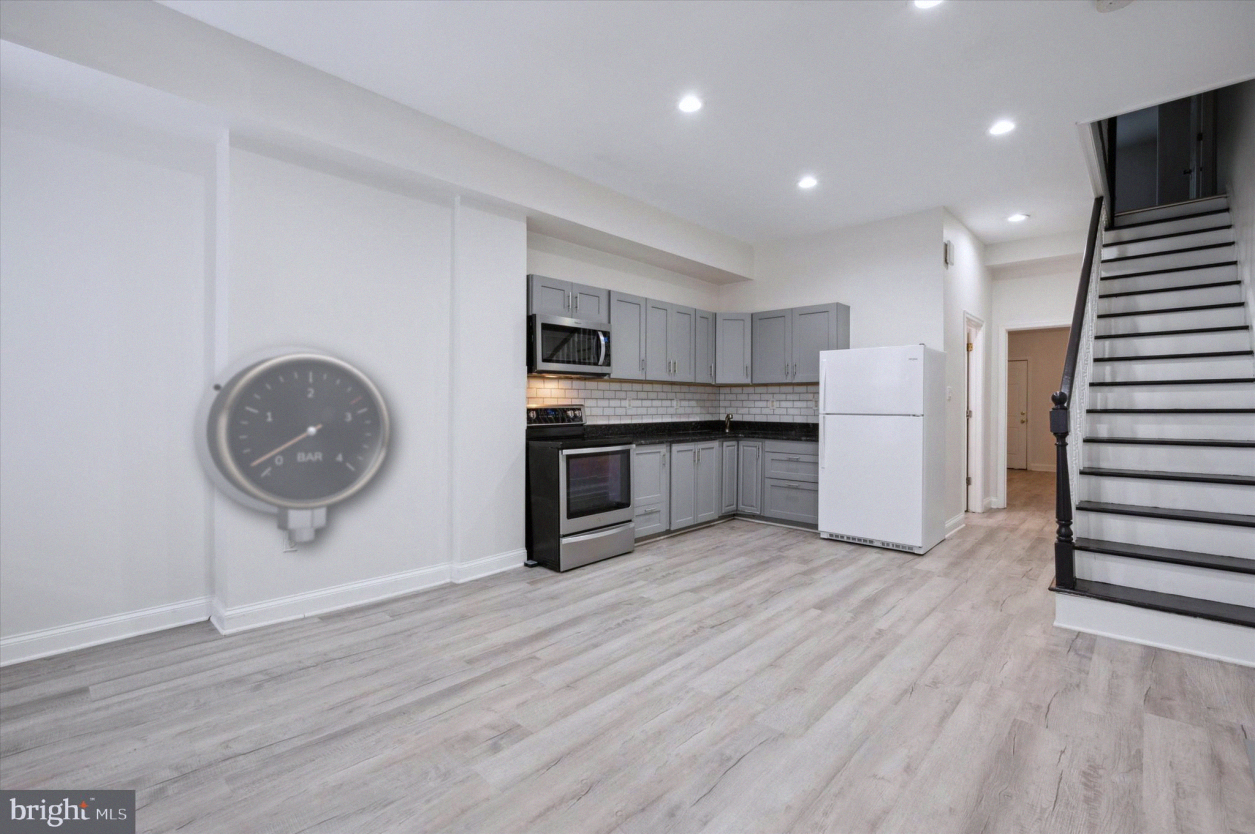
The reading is 0.2 bar
